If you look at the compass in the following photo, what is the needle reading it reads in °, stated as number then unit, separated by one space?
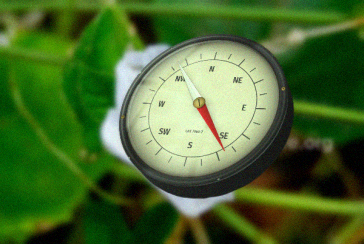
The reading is 142.5 °
